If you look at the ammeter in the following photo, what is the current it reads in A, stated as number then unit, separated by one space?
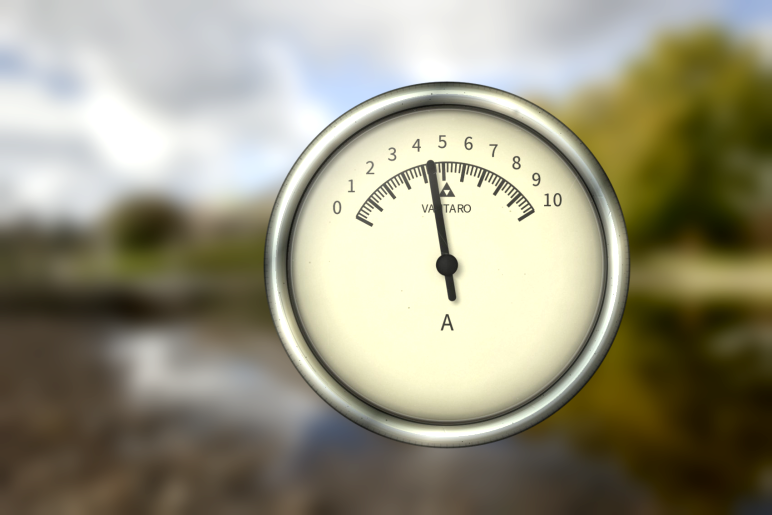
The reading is 4.4 A
